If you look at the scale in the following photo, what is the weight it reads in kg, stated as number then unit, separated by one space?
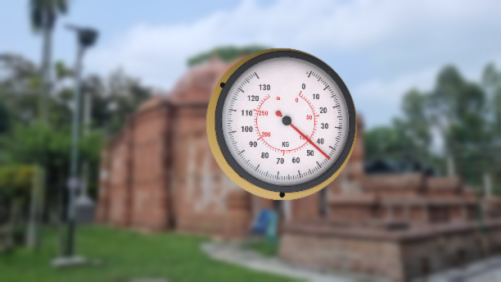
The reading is 45 kg
